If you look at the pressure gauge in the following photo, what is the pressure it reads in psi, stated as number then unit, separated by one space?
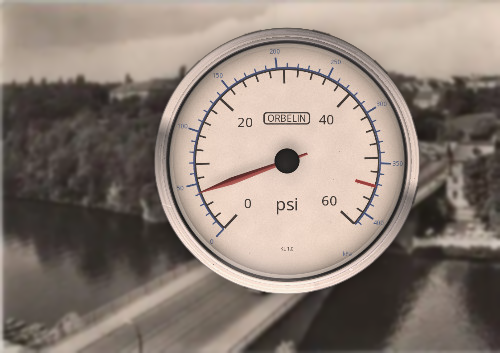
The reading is 6 psi
